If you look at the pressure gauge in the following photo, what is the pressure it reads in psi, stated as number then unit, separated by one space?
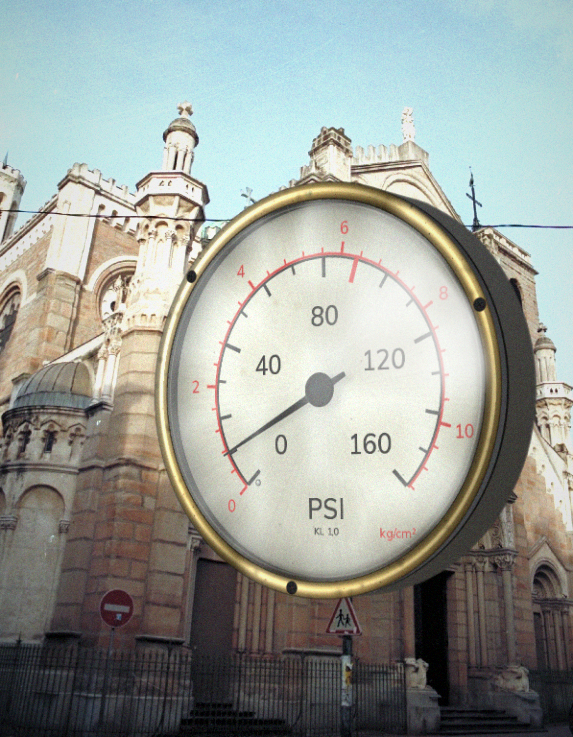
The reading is 10 psi
